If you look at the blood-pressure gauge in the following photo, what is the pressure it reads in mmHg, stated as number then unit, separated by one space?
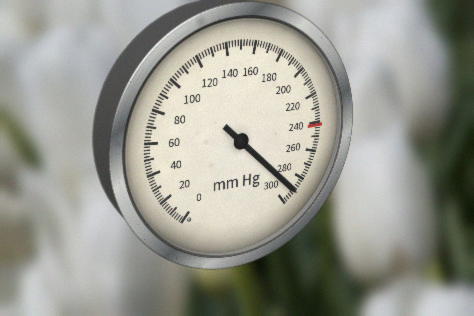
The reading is 290 mmHg
